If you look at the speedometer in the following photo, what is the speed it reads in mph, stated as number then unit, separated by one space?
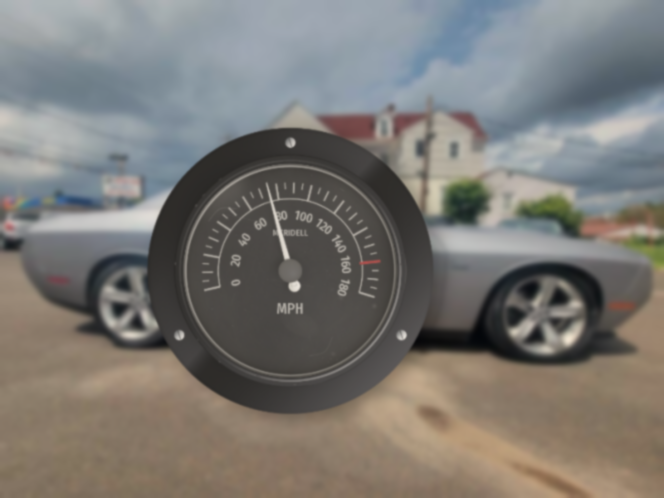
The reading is 75 mph
